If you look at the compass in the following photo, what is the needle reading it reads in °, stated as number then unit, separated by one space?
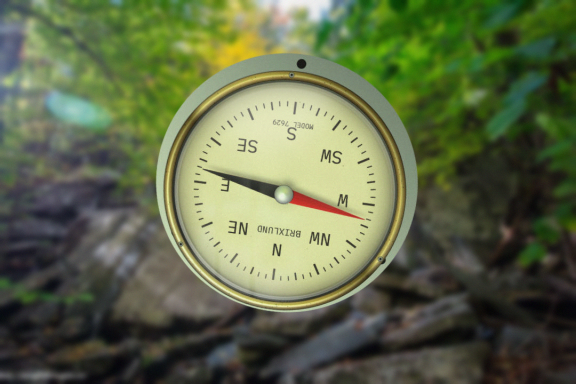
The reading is 280 °
